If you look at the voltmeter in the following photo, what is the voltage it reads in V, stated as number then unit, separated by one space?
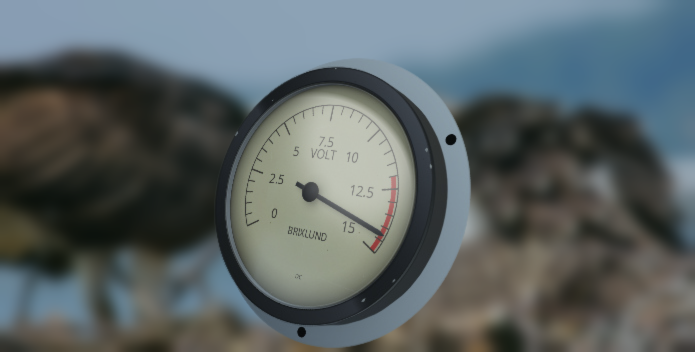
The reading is 14.25 V
